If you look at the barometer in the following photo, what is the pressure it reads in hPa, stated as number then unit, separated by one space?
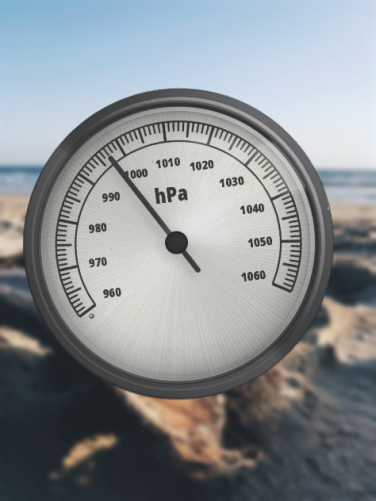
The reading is 997 hPa
